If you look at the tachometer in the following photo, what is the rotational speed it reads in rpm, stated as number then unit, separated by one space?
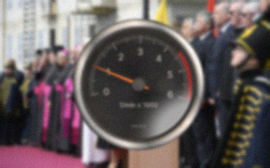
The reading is 1000 rpm
